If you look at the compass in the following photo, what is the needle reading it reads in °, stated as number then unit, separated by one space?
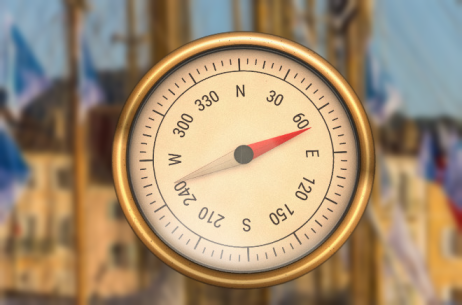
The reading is 70 °
